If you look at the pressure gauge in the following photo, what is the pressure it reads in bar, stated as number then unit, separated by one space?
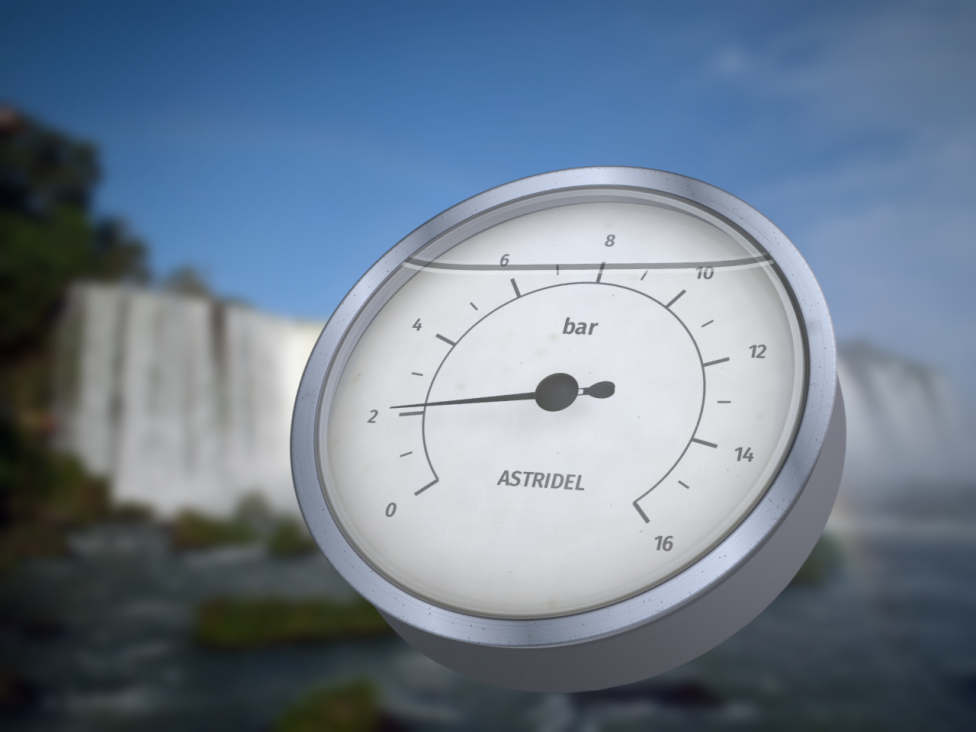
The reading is 2 bar
